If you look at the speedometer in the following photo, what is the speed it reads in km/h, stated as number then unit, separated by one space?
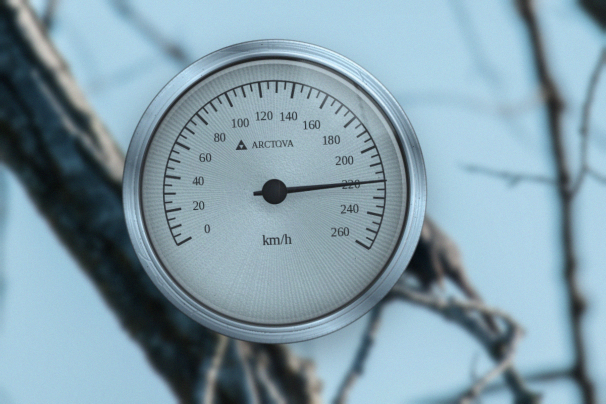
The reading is 220 km/h
